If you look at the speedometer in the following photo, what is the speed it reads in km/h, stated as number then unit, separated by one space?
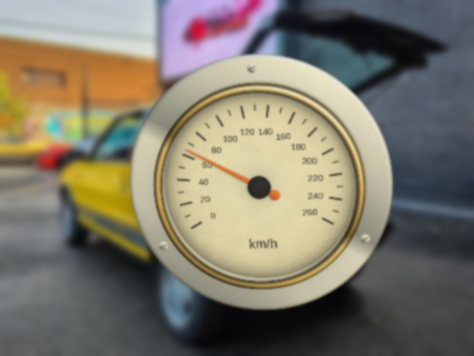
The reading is 65 km/h
